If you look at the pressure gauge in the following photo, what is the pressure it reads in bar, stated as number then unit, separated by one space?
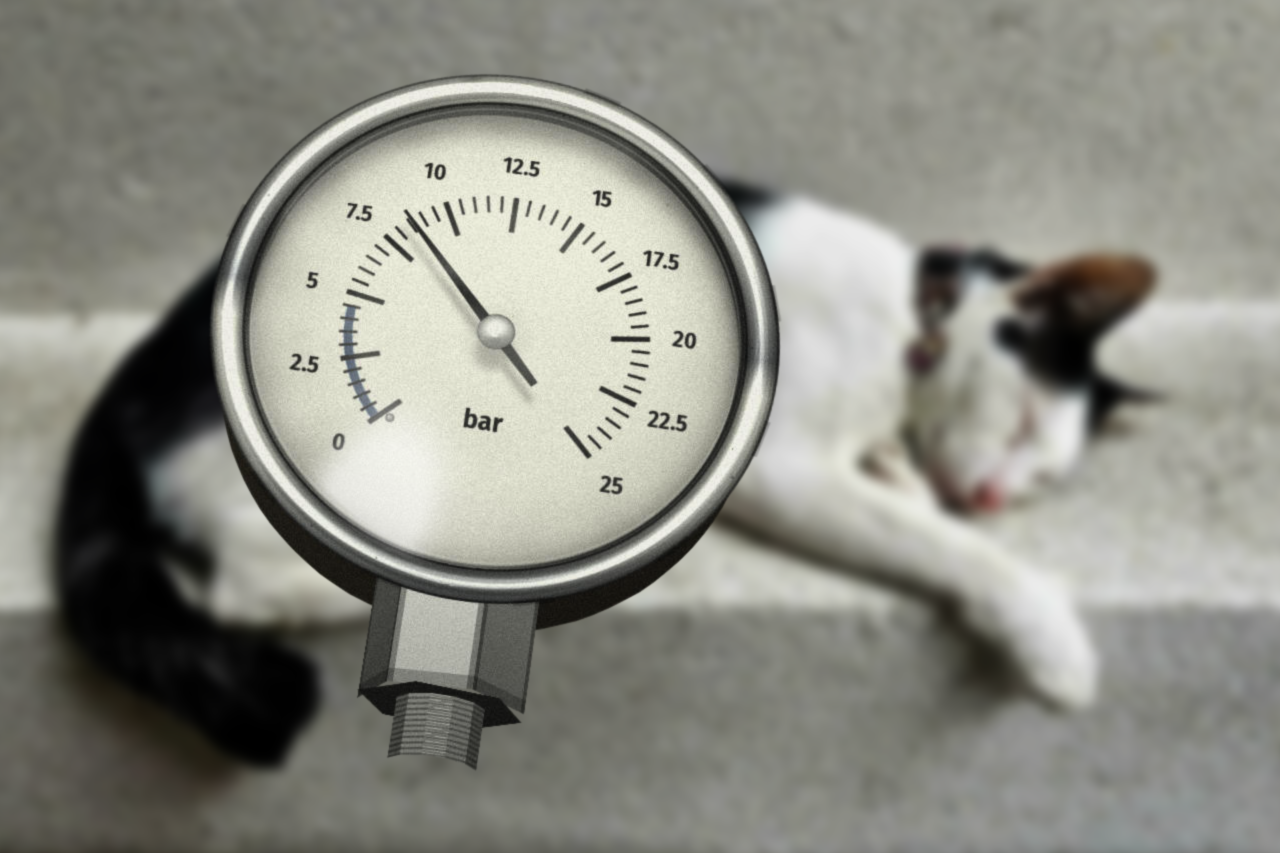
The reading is 8.5 bar
